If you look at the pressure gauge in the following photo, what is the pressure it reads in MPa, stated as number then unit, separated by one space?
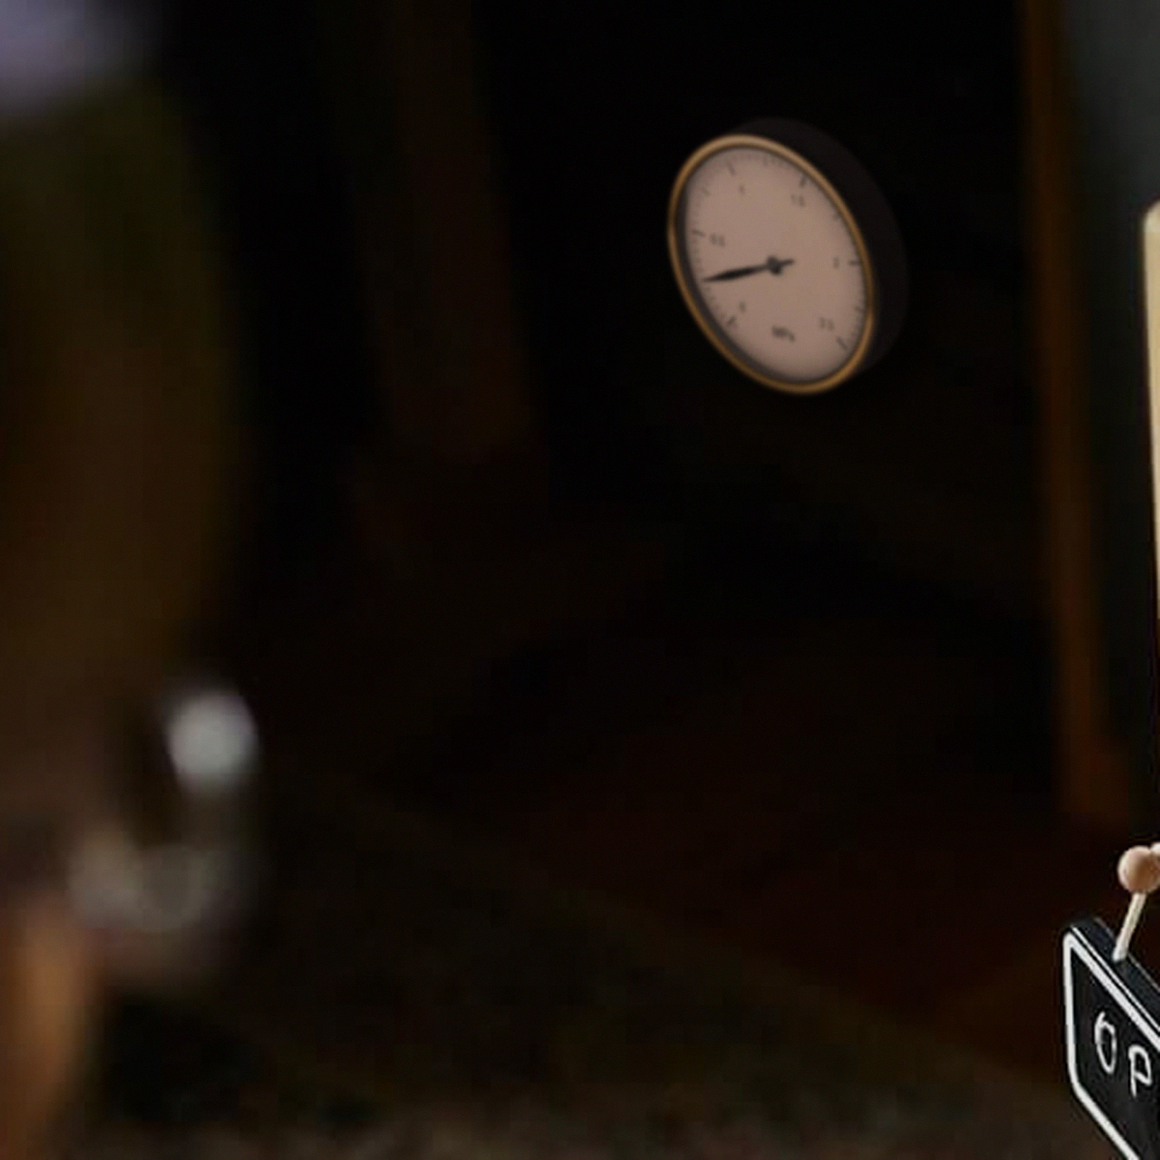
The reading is 0.25 MPa
